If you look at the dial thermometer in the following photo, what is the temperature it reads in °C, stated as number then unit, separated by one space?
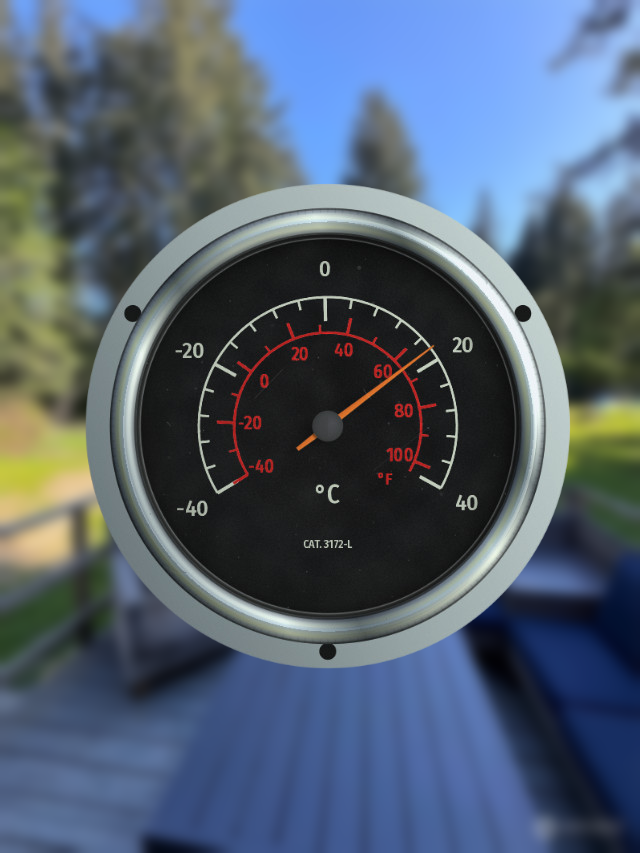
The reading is 18 °C
